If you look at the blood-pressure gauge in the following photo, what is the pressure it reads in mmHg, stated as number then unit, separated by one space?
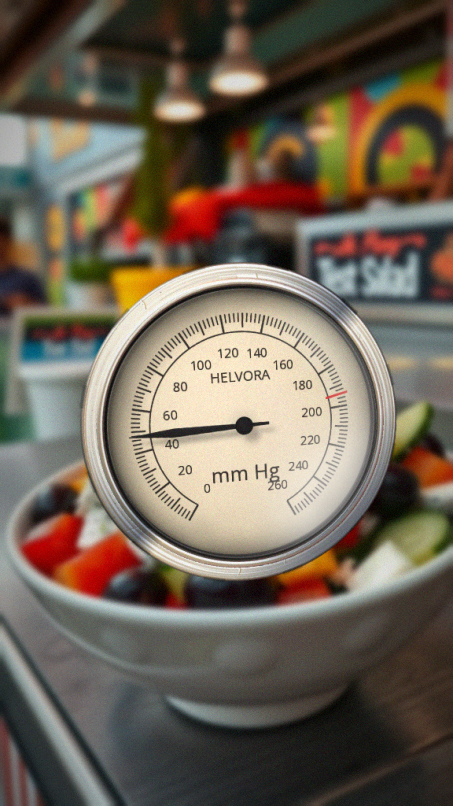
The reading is 48 mmHg
